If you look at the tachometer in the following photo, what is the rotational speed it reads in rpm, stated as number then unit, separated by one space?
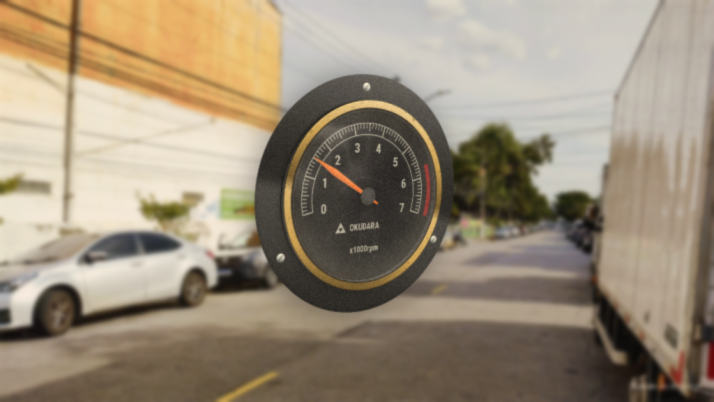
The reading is 1500 rpm
